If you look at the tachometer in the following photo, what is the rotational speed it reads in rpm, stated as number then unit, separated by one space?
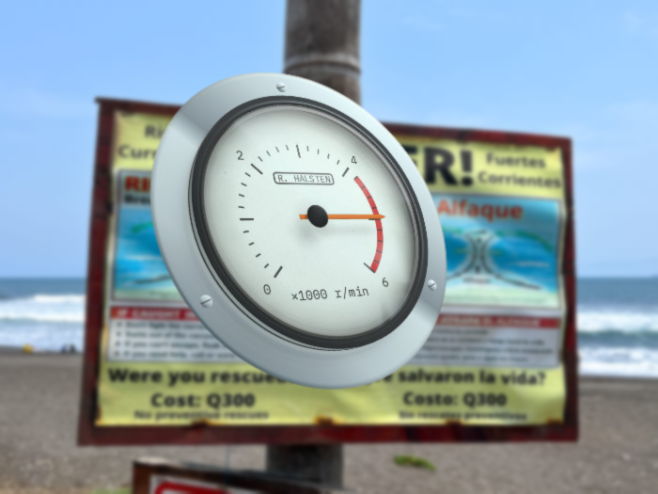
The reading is 5000 rpm
